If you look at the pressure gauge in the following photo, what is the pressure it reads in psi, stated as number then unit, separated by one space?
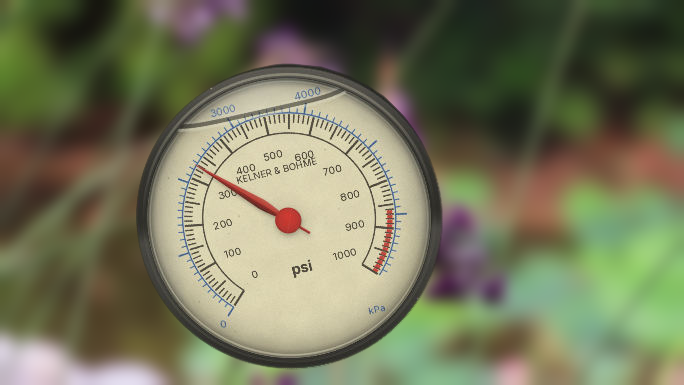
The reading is 330 psi
